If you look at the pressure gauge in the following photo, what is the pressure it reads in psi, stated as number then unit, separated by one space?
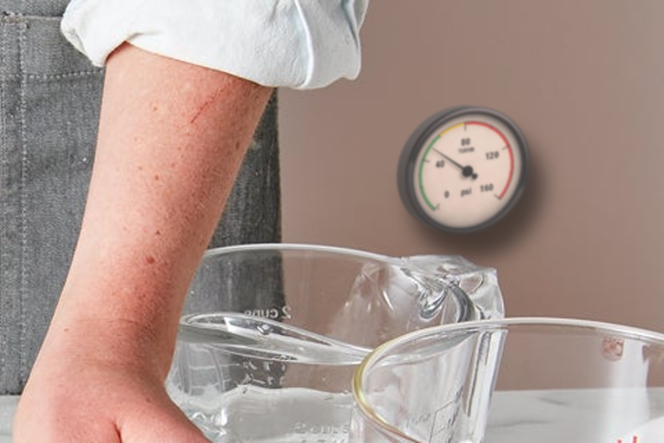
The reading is 50 psi
